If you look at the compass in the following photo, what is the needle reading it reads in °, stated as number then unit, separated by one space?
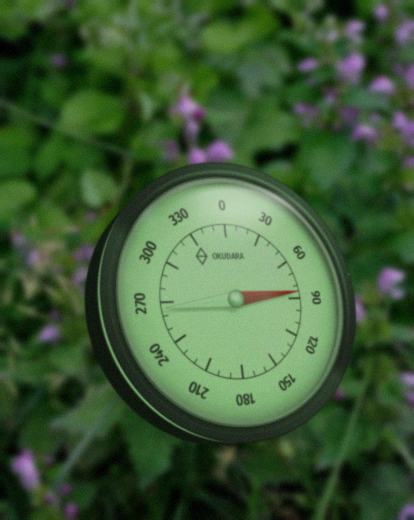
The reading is 85 °
